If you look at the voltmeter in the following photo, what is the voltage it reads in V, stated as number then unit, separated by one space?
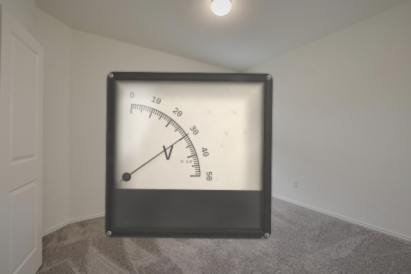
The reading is 30 V
